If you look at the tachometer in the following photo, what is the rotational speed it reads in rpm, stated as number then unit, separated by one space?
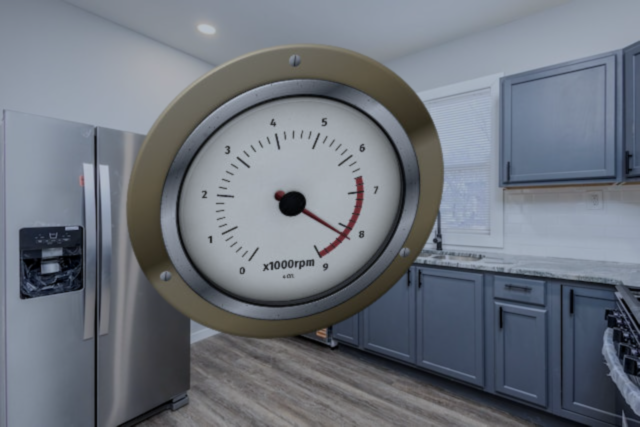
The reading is 8200 rpm
